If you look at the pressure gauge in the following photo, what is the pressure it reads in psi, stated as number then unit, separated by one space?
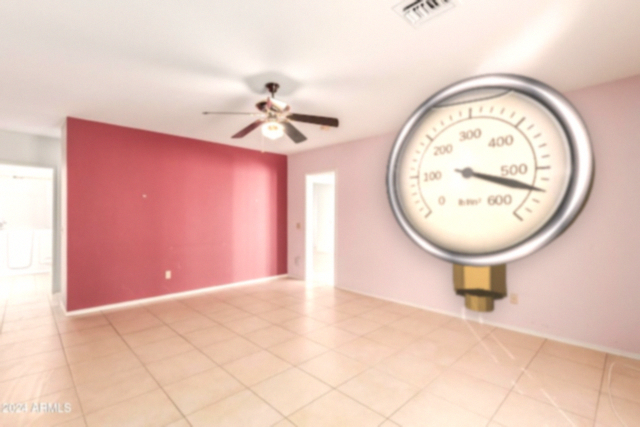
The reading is 540 psi
